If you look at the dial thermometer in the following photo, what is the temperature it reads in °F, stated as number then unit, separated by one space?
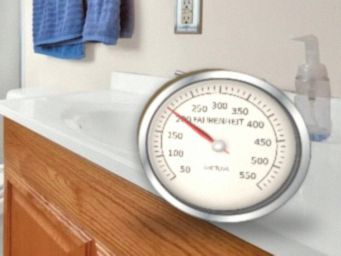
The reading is 200 °F
